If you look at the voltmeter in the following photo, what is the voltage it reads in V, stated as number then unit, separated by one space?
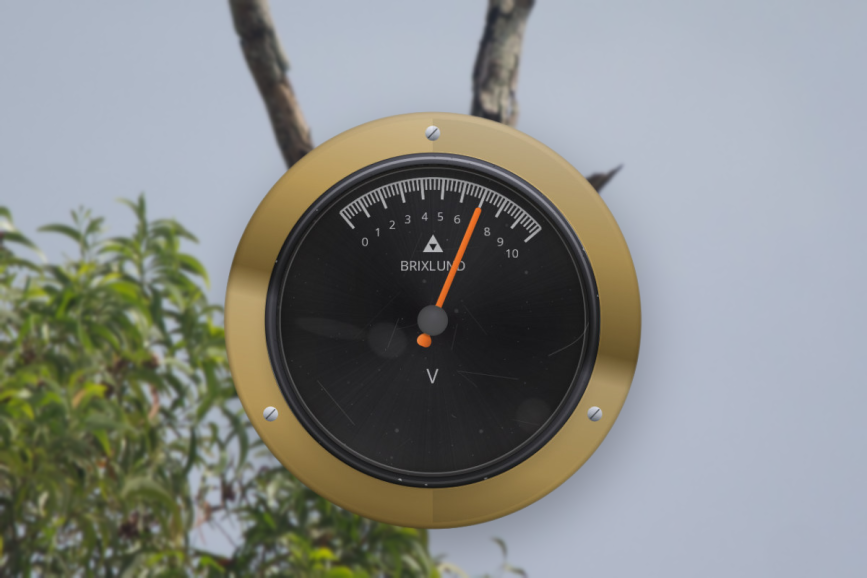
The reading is 7 V
